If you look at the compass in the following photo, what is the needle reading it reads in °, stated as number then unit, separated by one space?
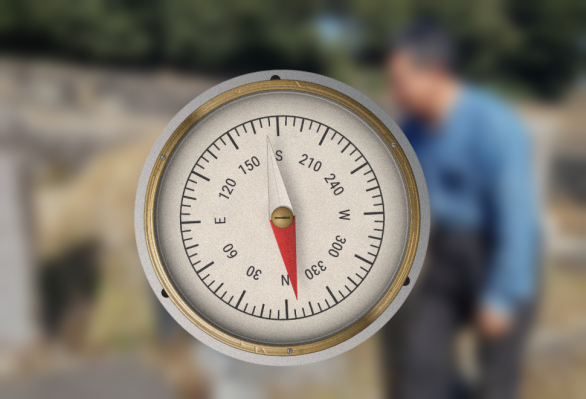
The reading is 352.5 °
